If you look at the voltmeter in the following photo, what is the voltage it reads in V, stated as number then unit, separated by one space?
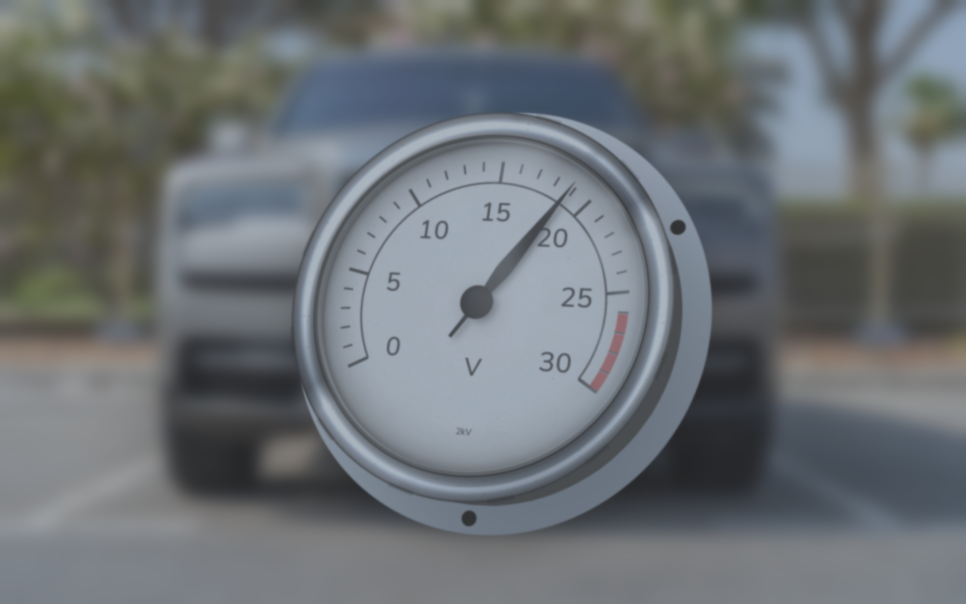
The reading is 19 V
